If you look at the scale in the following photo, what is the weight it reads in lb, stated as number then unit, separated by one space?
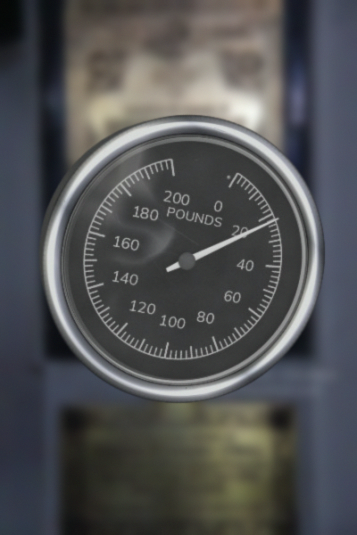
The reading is 22 lb
